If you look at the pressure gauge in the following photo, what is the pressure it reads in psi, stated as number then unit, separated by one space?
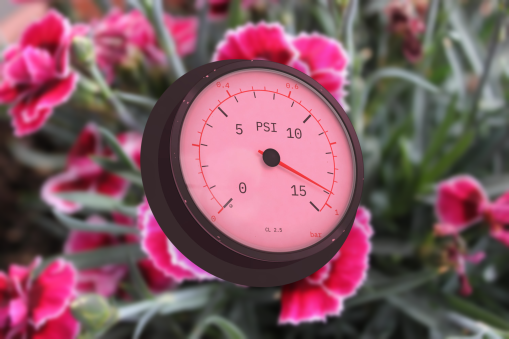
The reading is 14 psi
